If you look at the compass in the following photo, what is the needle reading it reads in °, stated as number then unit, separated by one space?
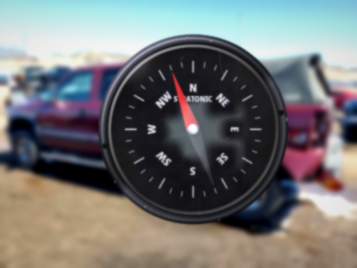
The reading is 340 °
